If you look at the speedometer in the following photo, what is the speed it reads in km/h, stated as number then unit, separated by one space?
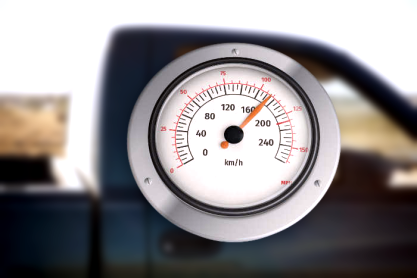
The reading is 175 km/h
